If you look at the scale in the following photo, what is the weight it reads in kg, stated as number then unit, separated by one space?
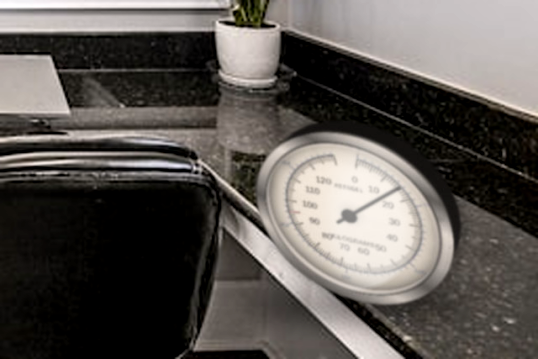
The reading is 15 kg
